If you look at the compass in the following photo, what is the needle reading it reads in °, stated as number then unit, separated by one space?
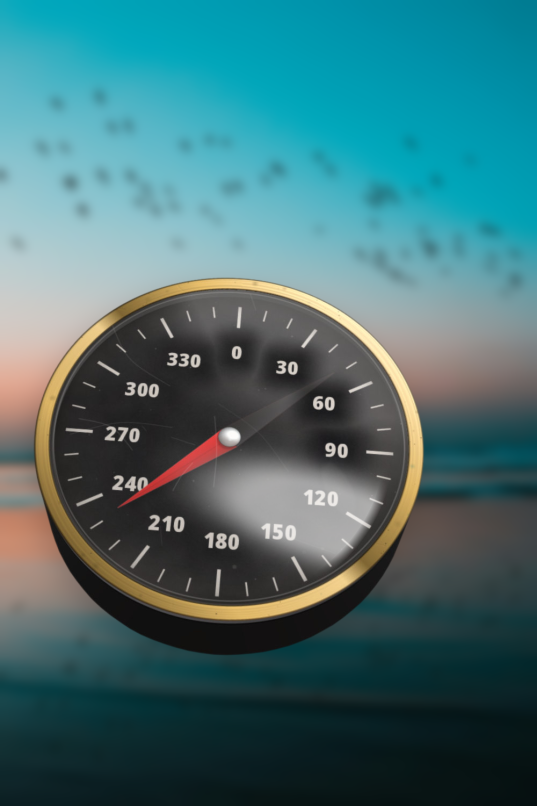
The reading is 230 °
